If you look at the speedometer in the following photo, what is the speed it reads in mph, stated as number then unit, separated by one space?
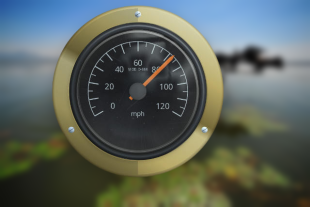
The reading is 82.5 mph
